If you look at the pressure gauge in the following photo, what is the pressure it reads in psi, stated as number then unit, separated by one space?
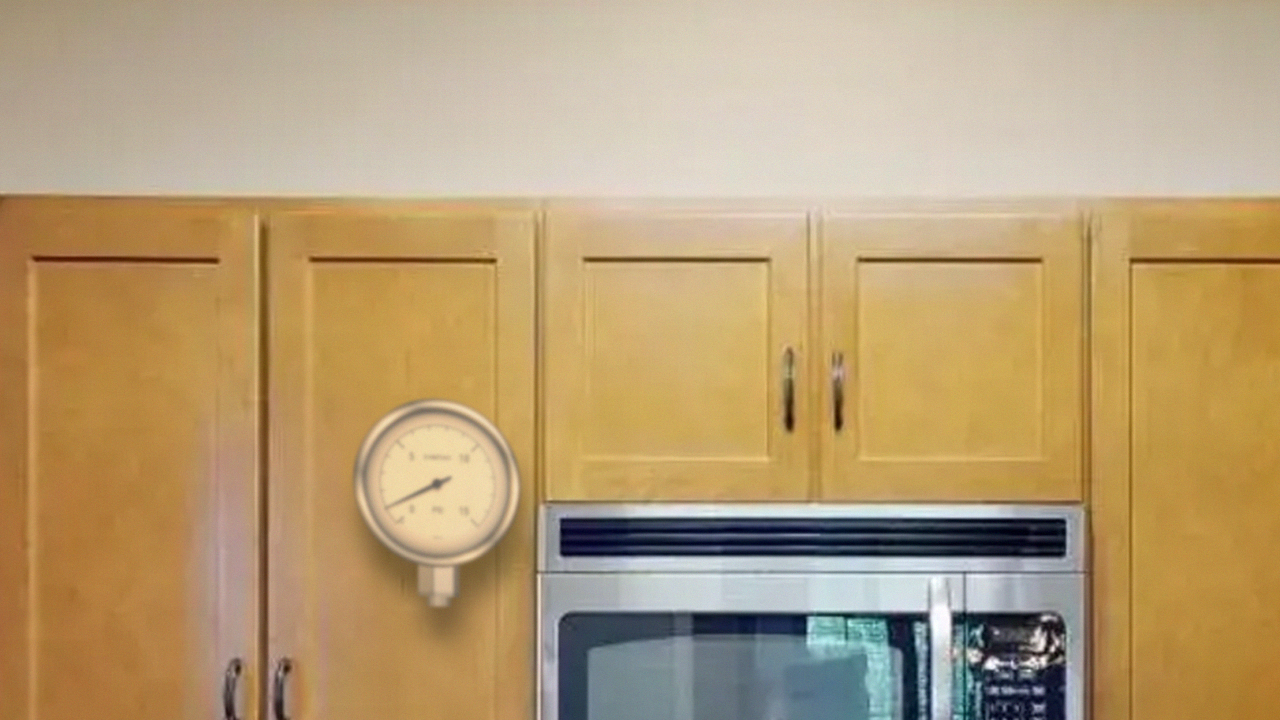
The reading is 1 psi
